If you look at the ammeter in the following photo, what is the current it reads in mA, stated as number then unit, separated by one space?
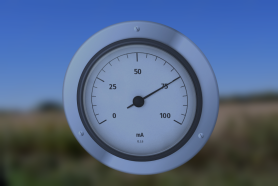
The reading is 75 mA
